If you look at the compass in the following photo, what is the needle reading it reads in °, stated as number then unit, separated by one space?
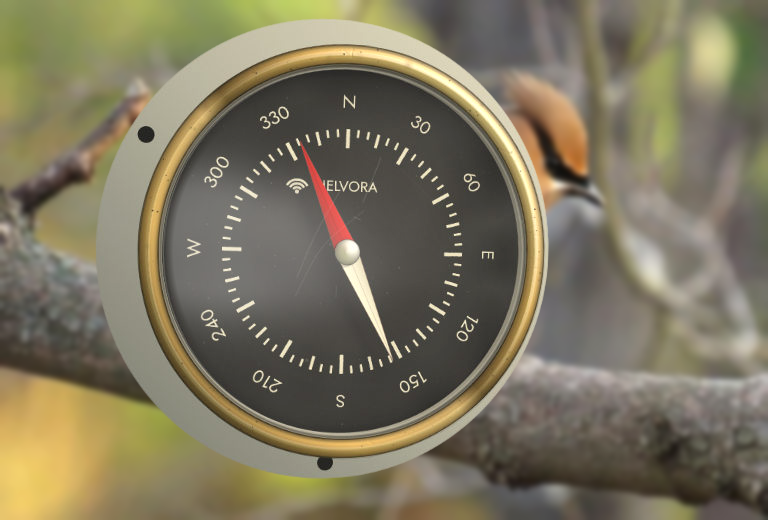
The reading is 335 °
